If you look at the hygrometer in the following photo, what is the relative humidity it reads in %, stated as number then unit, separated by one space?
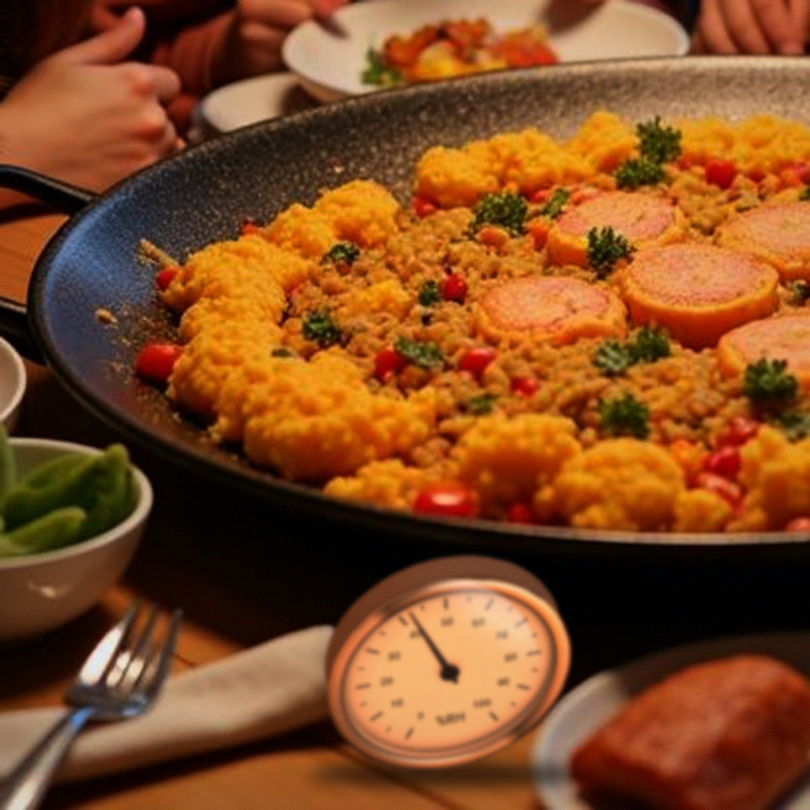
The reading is 42.5 %
